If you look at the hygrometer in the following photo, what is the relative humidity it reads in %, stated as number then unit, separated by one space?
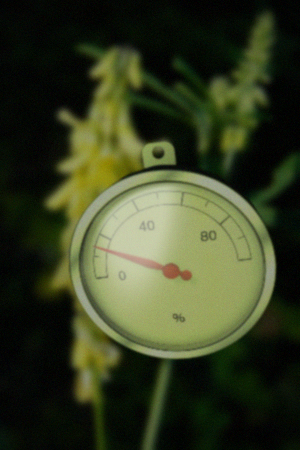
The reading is 15 %
